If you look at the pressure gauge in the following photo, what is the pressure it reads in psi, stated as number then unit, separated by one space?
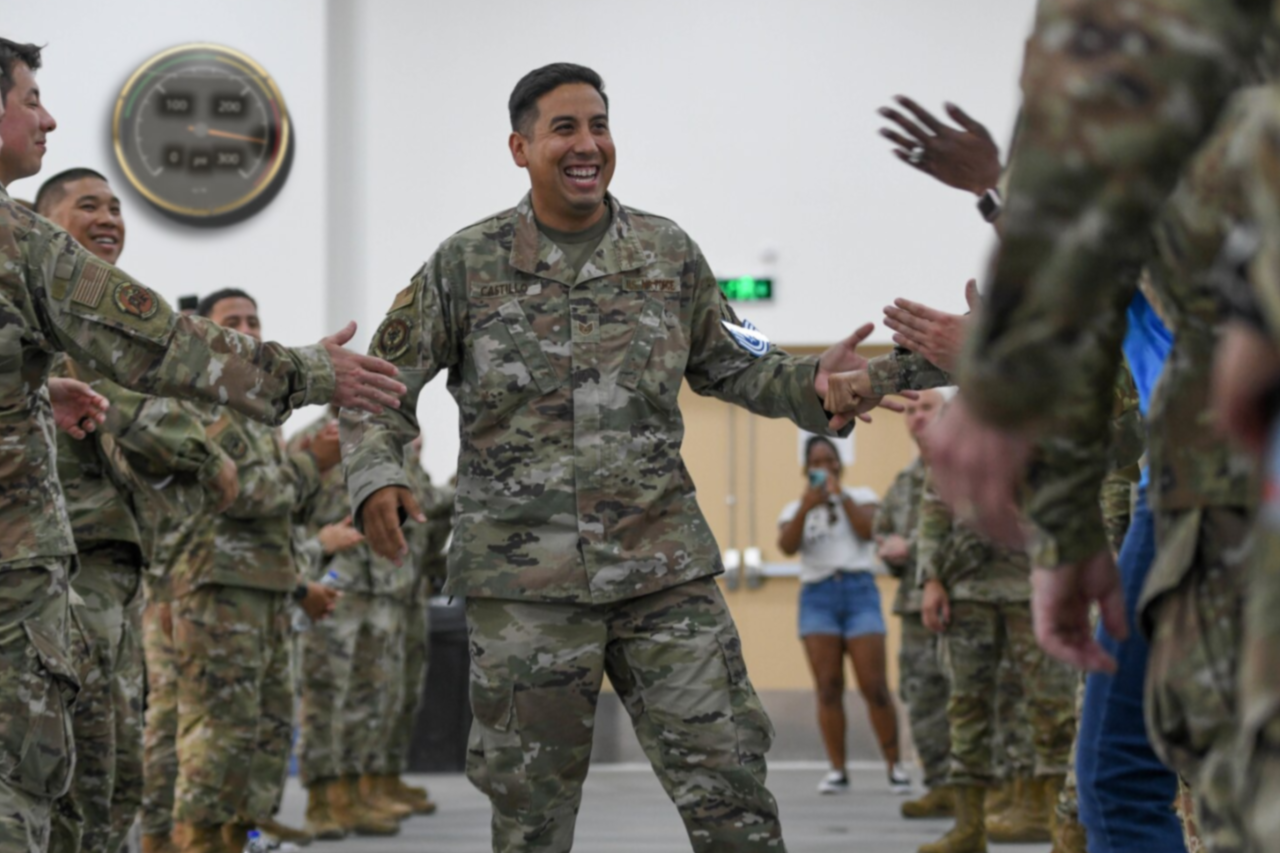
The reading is 260 psi
